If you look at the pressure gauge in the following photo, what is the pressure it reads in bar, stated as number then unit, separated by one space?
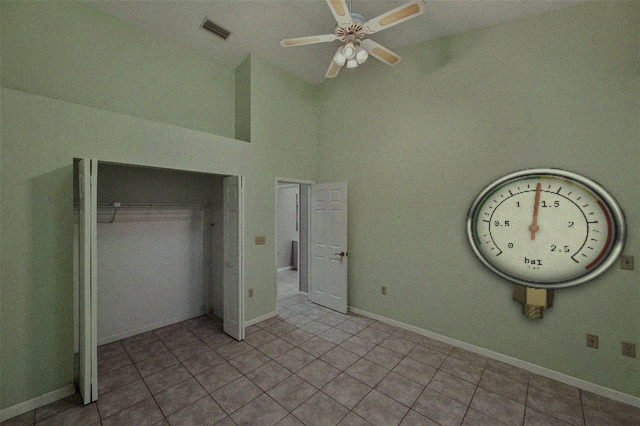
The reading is 1.3 bar
